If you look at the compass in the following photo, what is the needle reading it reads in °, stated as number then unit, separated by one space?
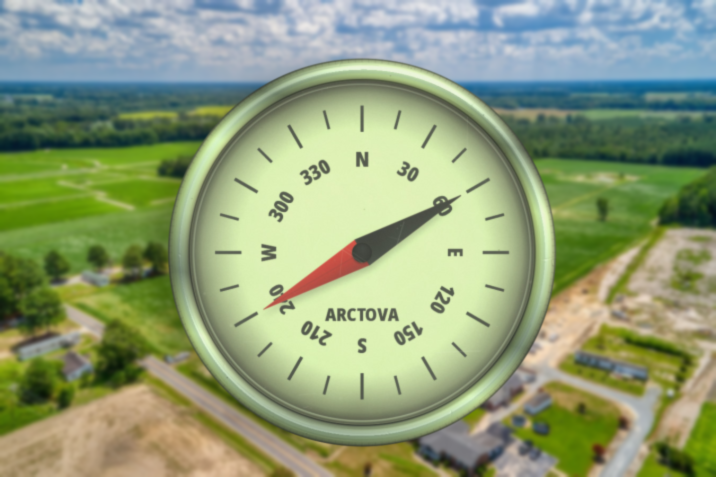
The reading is 240 °
